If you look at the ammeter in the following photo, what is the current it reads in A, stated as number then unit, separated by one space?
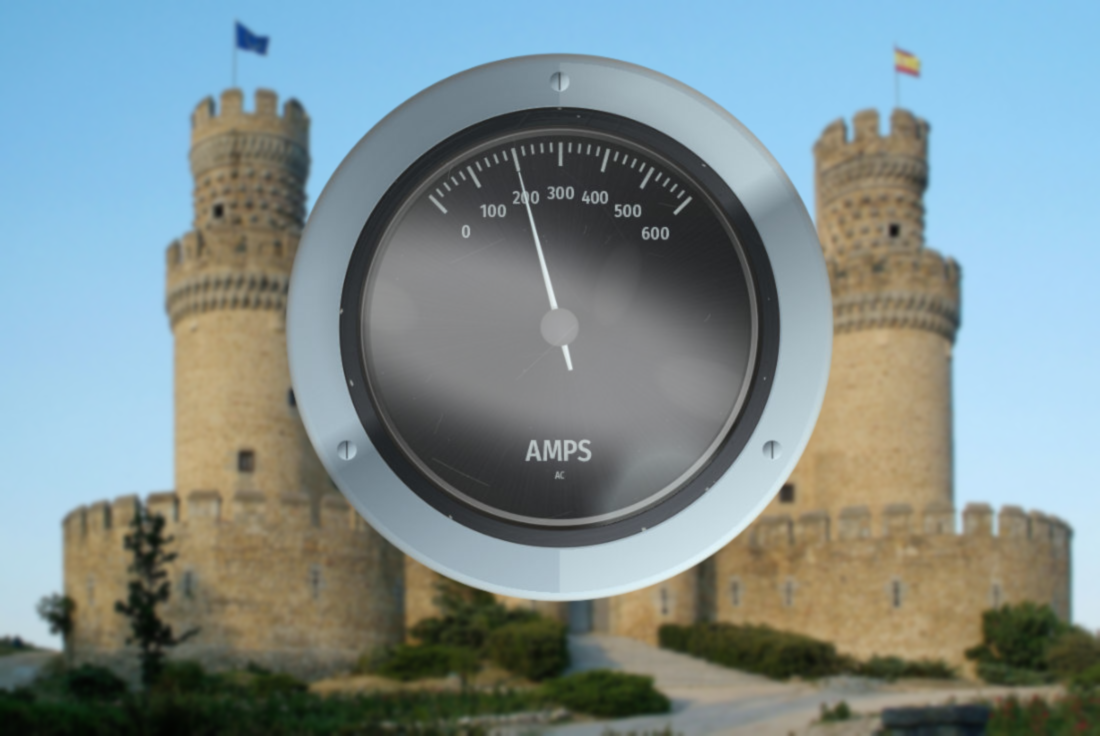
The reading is 200 A
